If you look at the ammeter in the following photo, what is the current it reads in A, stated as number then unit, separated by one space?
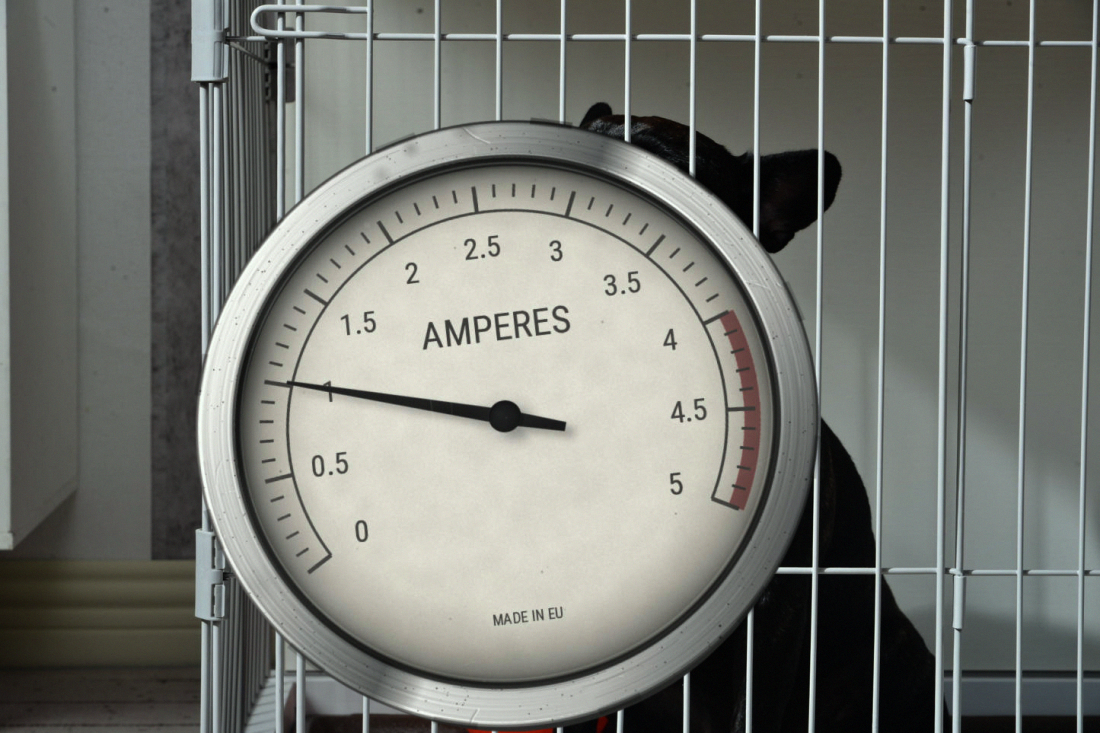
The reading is 1 A
